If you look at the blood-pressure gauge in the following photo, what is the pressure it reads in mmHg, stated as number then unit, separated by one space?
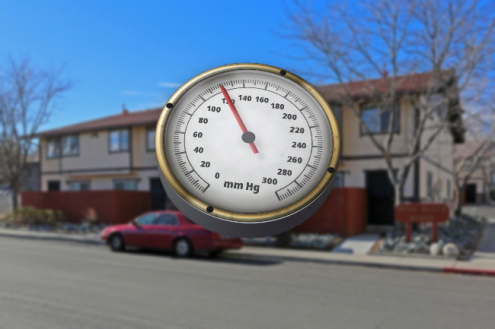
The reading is 120 mmHg
